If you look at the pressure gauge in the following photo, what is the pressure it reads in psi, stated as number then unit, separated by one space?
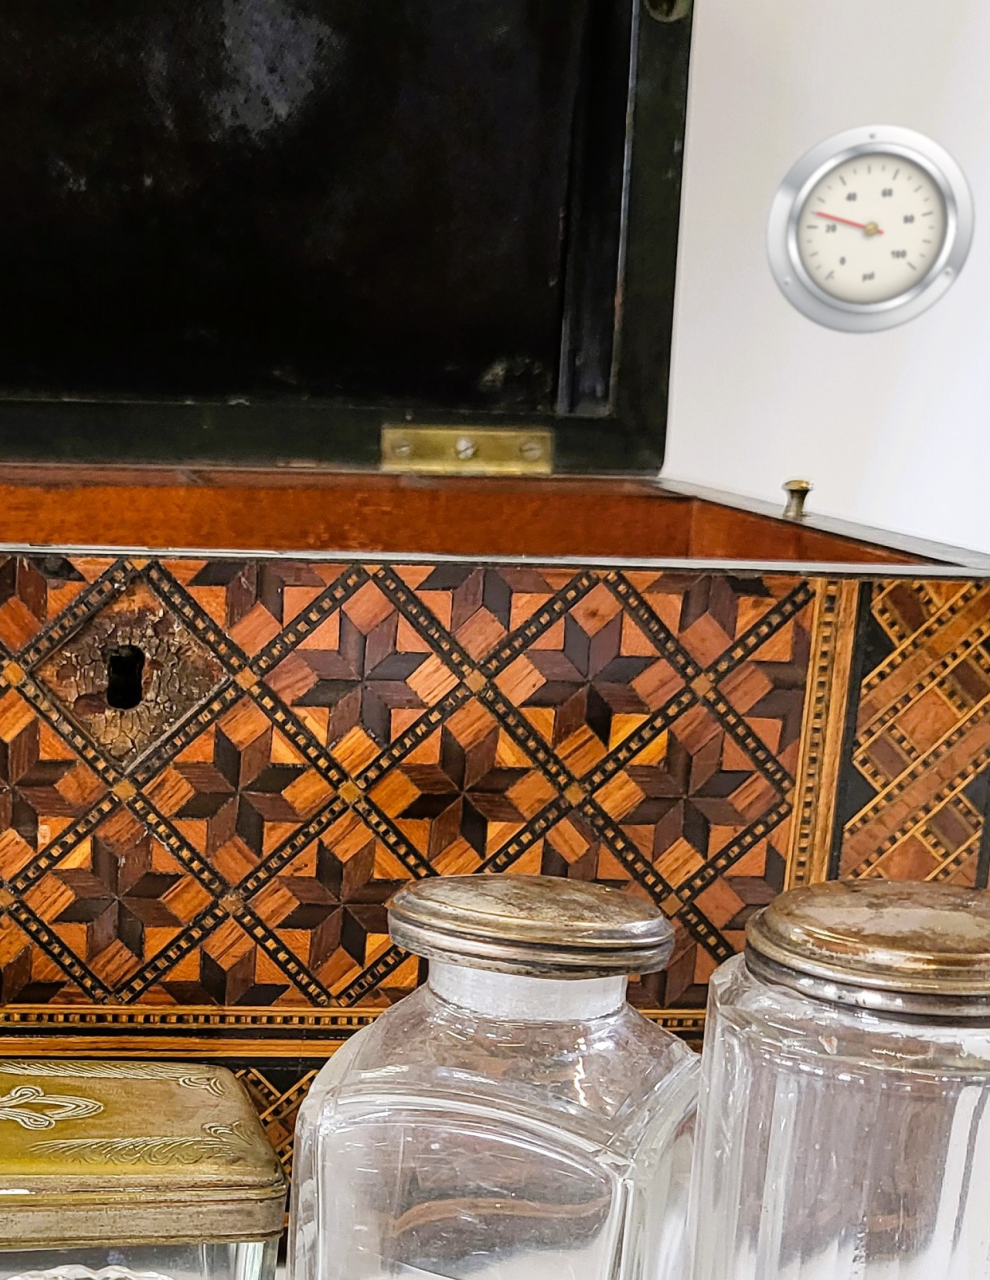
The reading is 25 psi
